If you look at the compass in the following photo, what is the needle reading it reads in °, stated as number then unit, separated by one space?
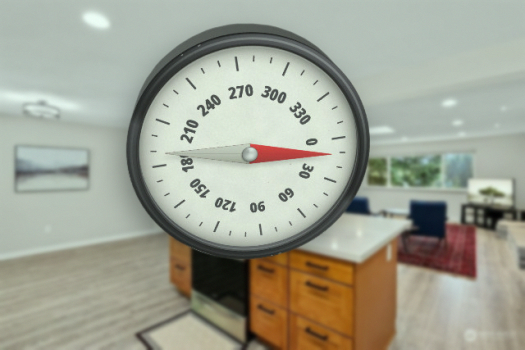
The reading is 10 °
